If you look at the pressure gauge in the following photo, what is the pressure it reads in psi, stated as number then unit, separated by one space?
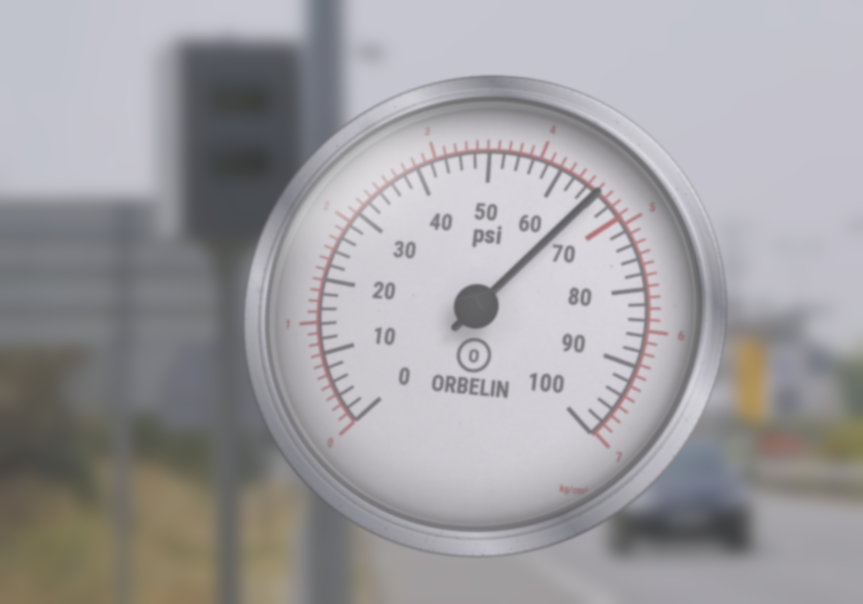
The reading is 66 psi
